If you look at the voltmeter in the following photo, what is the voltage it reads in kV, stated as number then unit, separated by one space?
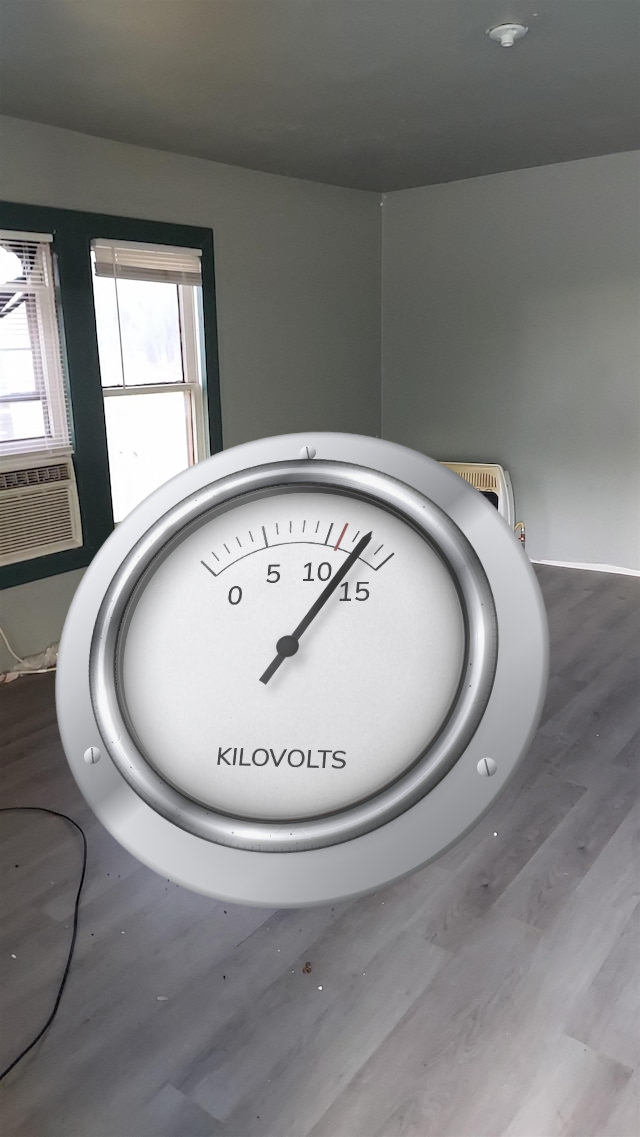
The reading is 13 kV
